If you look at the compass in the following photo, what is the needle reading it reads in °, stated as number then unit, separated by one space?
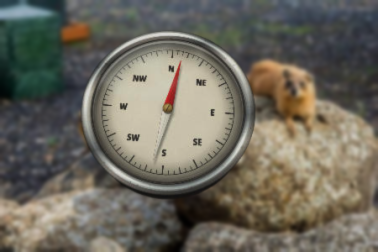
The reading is 10 °
